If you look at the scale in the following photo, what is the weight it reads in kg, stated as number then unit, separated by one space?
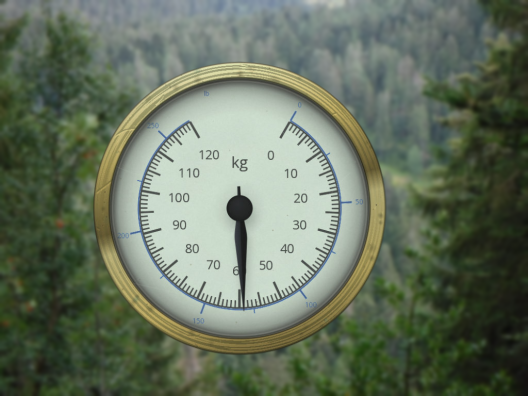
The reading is 59 kg
